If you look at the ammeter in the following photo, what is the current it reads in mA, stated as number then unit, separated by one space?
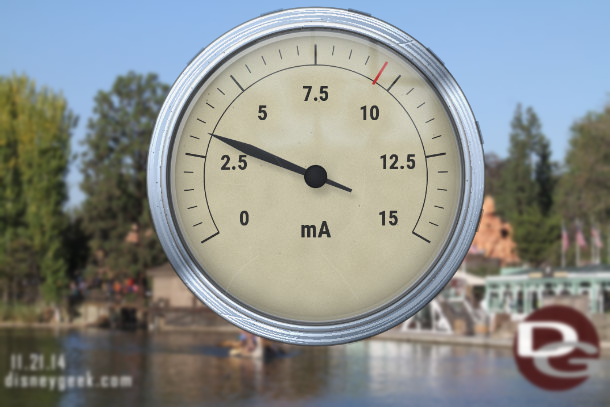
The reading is 3.25 mA
